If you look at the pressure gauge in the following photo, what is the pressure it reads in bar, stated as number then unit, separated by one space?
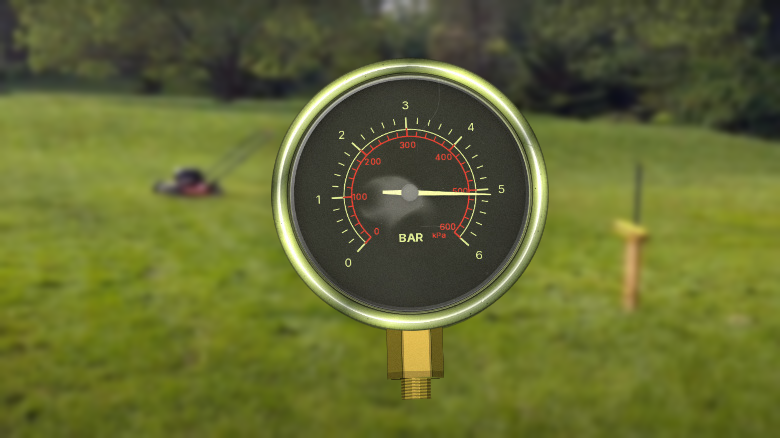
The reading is 5.1 bar
